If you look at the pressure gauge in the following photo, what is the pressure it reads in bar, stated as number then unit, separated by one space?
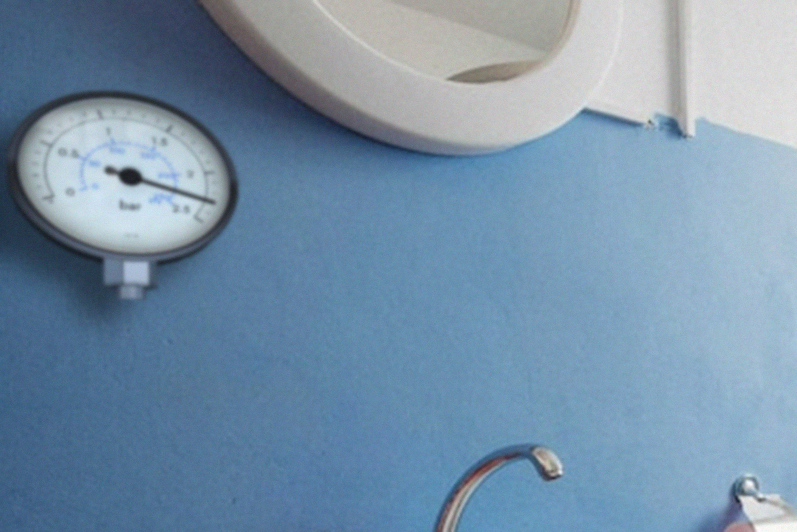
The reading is 2.3 bar
